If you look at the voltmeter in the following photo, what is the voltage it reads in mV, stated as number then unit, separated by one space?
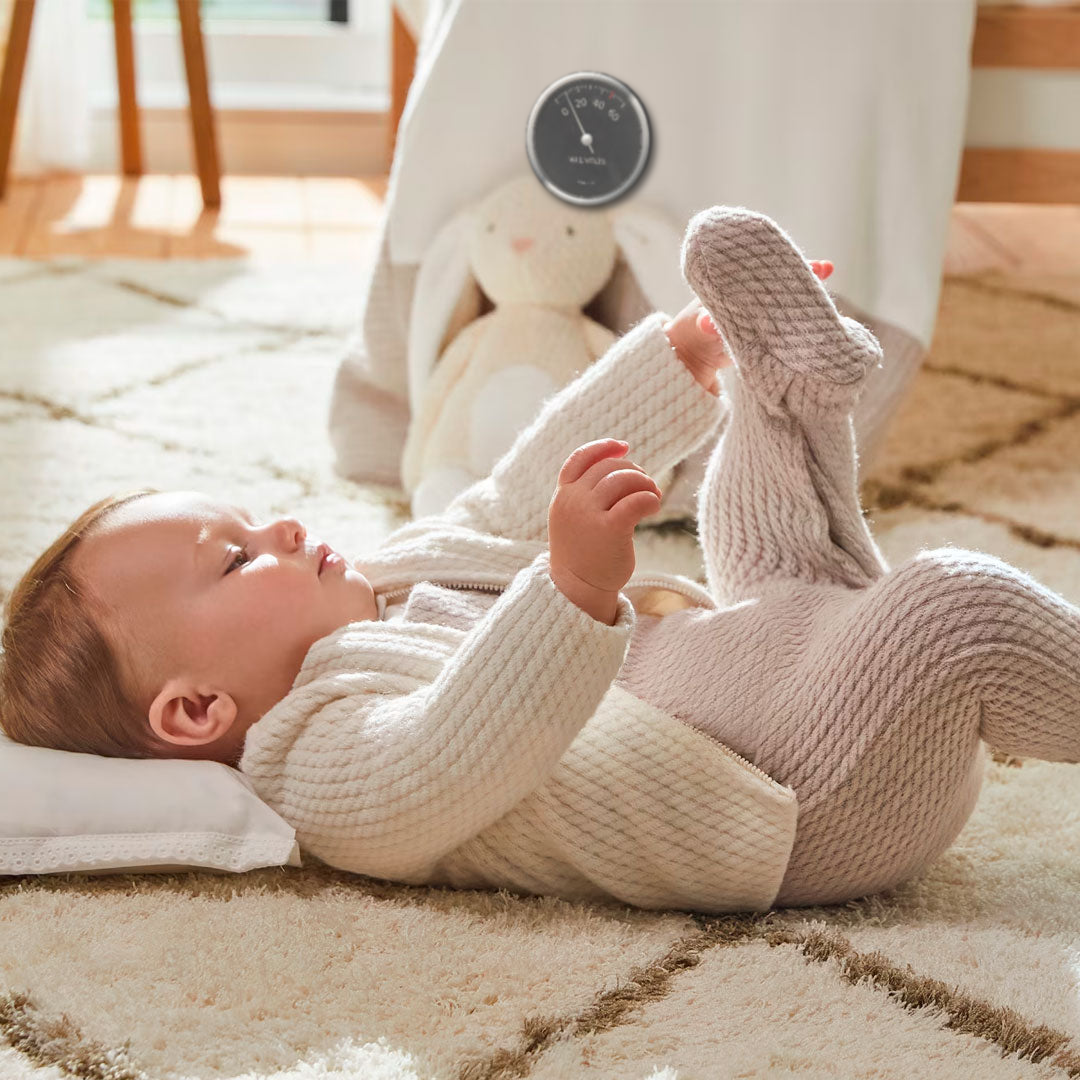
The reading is 10 mV
